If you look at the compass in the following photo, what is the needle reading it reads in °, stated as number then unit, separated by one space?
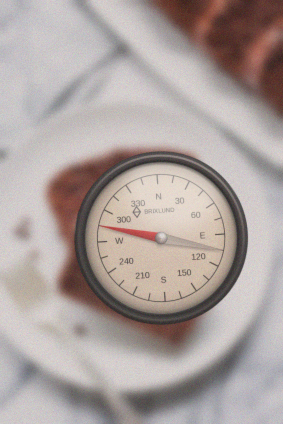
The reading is 285 °
